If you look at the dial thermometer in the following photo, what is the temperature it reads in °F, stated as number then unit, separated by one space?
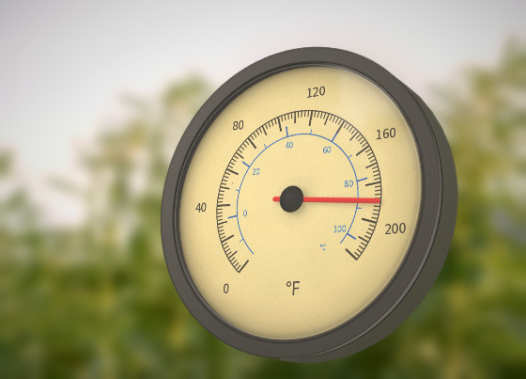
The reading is 190 °F
